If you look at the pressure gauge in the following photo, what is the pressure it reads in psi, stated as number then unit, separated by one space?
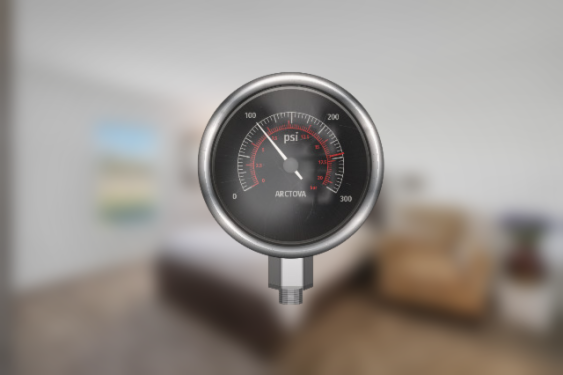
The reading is 100 psi
